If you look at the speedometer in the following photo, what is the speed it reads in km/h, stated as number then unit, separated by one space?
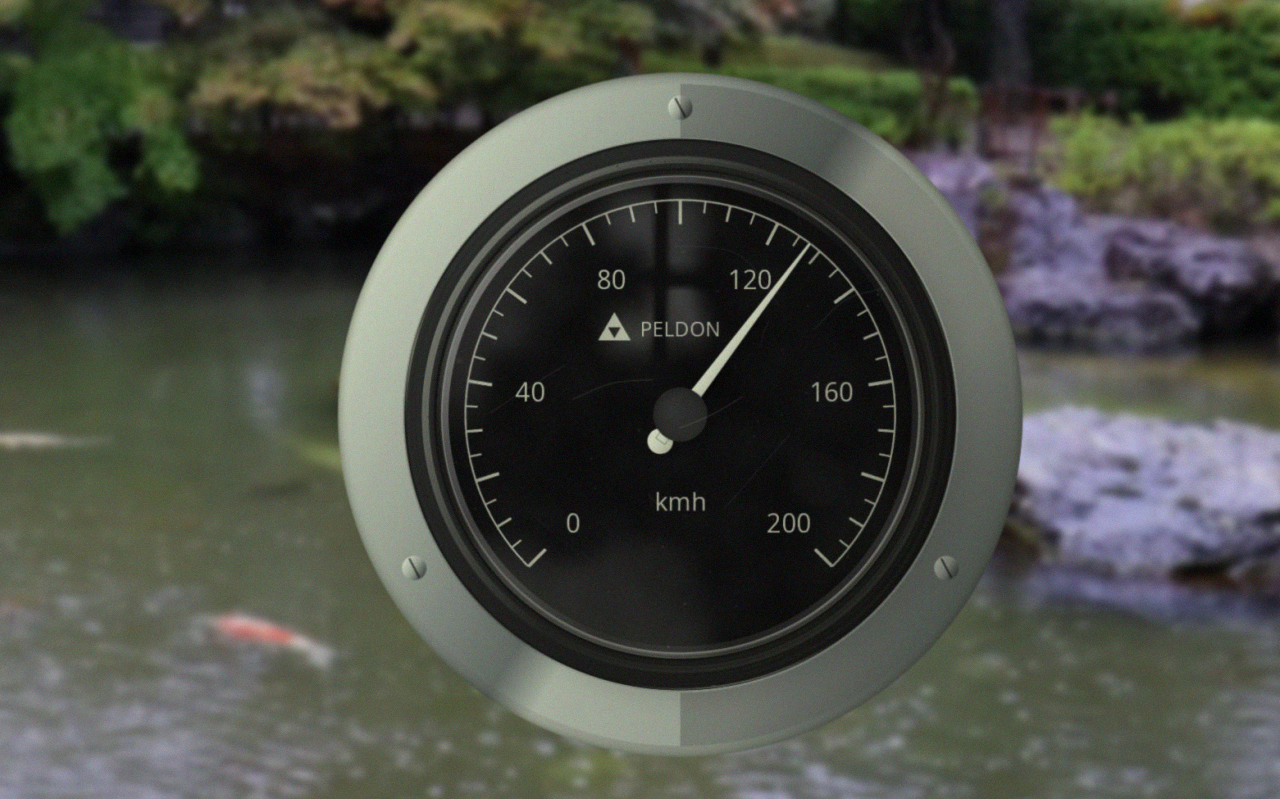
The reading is 127.5 km/h
